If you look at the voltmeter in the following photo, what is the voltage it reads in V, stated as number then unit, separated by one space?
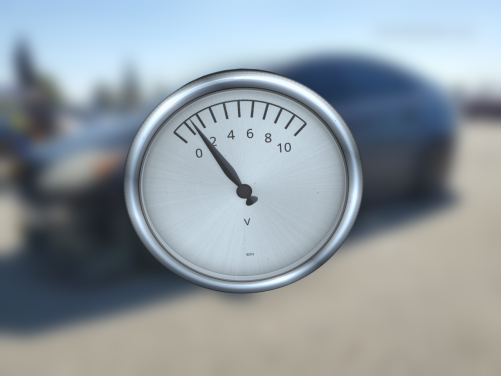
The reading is 1.5 V
